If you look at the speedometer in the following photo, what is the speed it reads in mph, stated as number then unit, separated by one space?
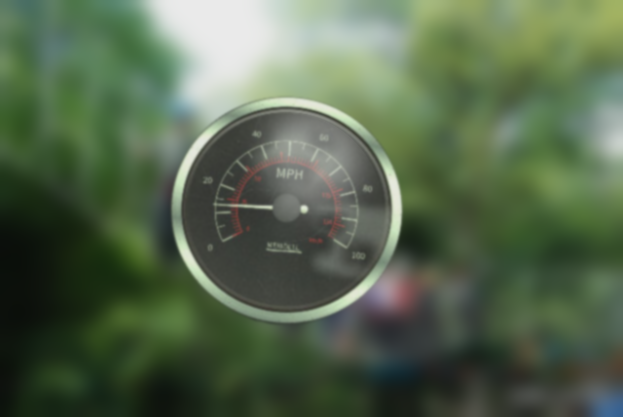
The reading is 12.5 mph
